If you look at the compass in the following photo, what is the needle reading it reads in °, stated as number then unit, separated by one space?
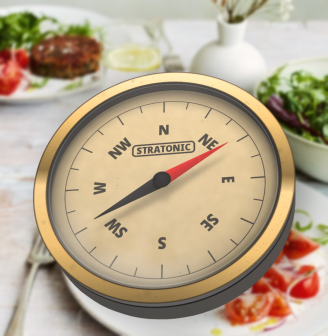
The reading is 60 °
